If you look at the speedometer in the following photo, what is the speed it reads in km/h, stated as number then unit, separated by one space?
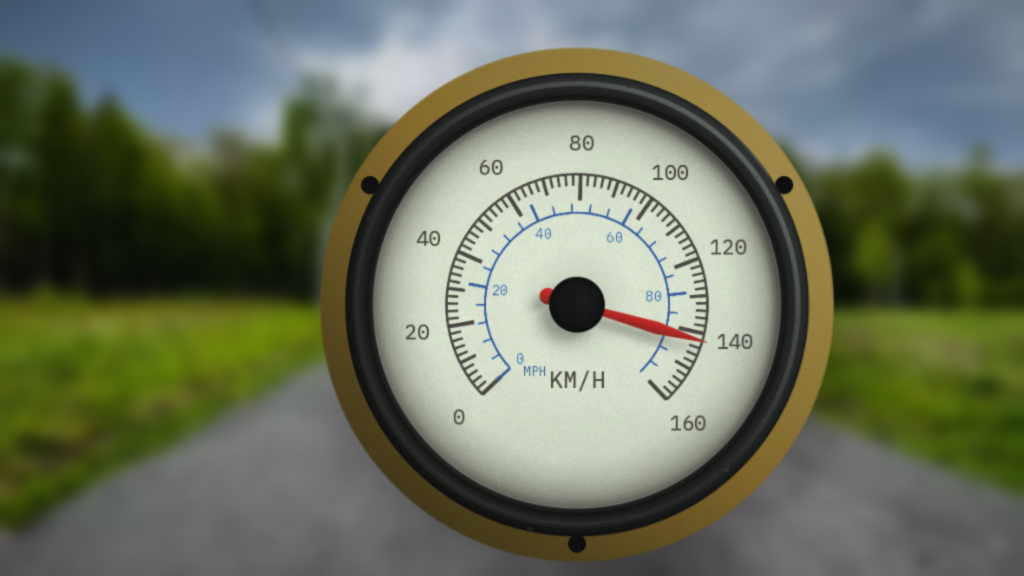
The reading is 142 km/h
